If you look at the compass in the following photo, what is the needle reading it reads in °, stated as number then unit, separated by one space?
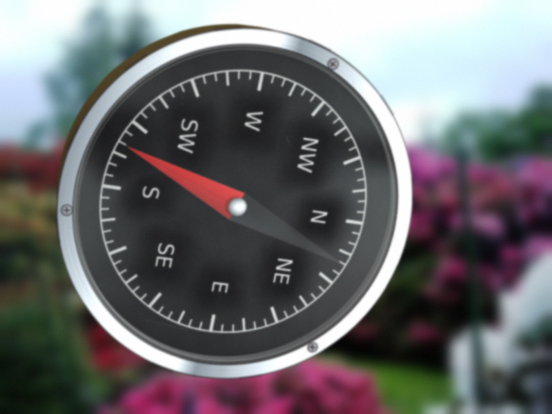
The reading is 200 °
